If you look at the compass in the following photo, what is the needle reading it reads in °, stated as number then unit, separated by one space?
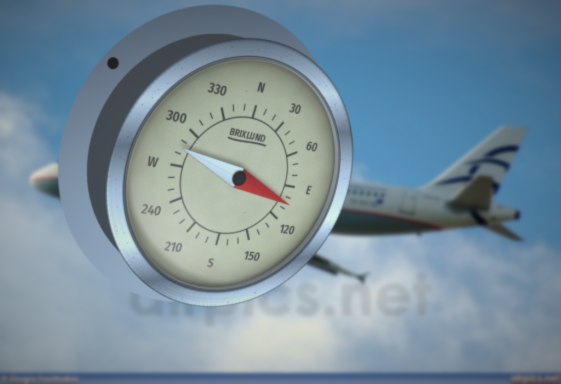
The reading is 105 °
